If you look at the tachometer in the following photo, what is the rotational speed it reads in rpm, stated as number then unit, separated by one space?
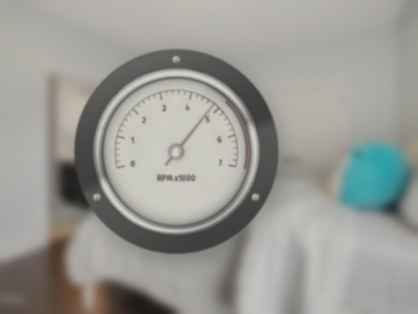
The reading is 4800 rpm
